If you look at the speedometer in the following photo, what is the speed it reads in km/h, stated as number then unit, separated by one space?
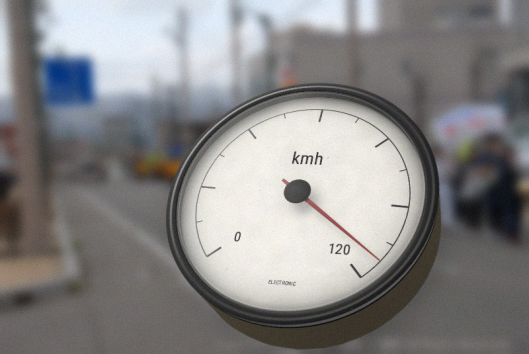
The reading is 115 km/h
